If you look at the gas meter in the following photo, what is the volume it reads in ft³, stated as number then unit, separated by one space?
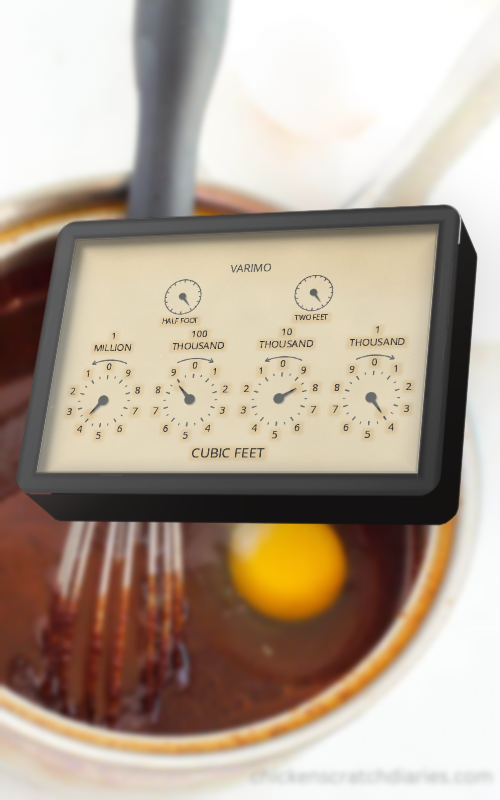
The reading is 388400 ft³
